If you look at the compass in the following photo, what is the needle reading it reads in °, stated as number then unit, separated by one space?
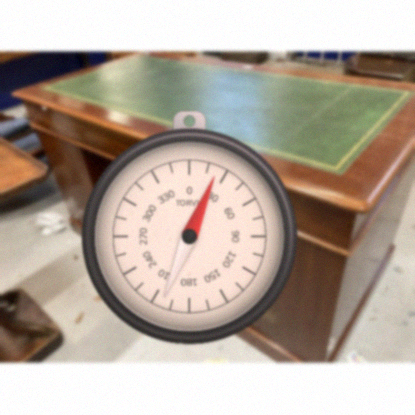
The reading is 22.5 °
